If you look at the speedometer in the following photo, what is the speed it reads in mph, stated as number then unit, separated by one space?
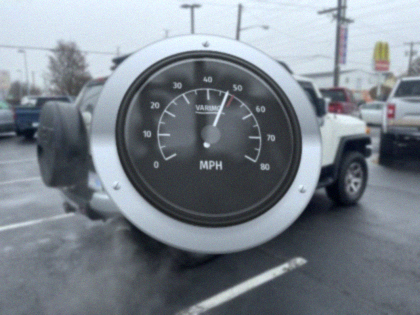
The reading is 47.5 mph
